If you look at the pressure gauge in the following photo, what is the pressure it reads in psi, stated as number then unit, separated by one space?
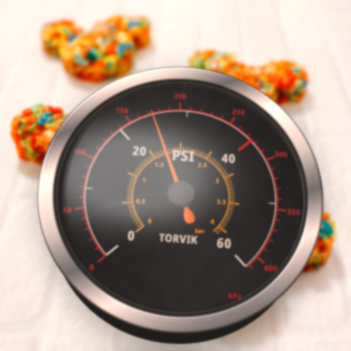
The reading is 25 psi
